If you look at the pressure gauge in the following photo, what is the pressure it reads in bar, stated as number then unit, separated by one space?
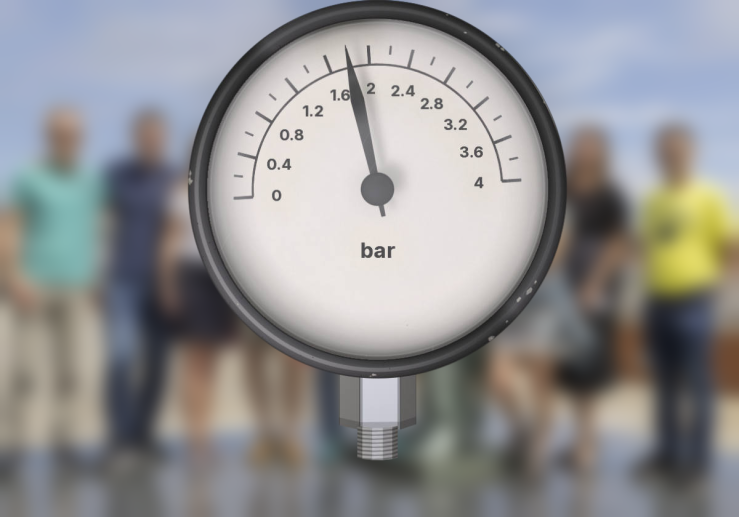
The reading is 1.8 bar
